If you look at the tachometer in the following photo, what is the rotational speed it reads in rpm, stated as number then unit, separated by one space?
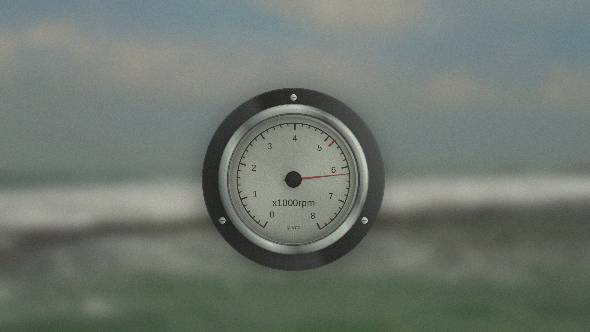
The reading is 6200 rpm
